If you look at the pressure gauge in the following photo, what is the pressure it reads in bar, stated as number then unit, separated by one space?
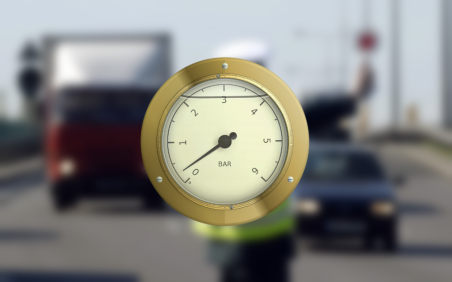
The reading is 0.25 bar
